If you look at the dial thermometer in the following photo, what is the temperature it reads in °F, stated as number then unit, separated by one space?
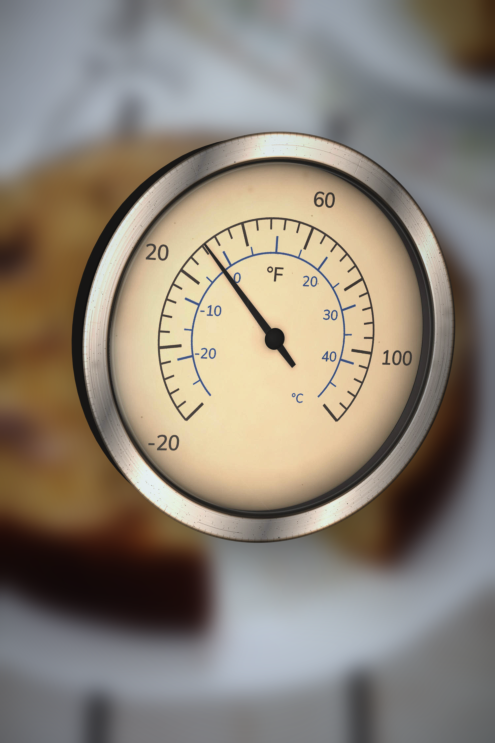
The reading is 28 °F
